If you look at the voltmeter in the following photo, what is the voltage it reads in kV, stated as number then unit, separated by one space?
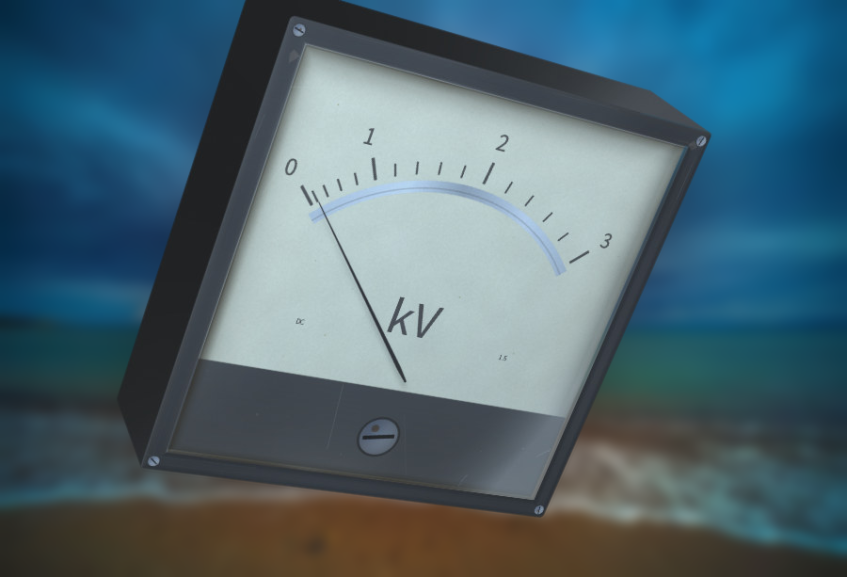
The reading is 0.2 kV
